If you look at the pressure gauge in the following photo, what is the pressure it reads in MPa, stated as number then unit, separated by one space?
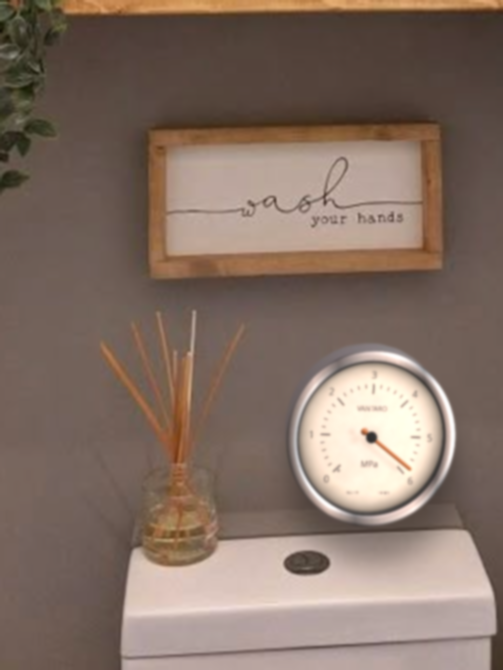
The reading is 5.8 MPa
